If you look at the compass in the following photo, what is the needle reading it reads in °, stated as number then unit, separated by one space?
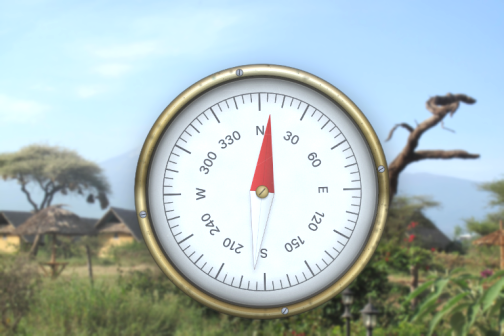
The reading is 7.5 °
